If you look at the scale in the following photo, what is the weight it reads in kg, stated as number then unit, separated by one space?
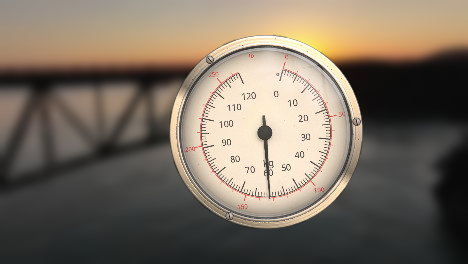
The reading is 60 kg
